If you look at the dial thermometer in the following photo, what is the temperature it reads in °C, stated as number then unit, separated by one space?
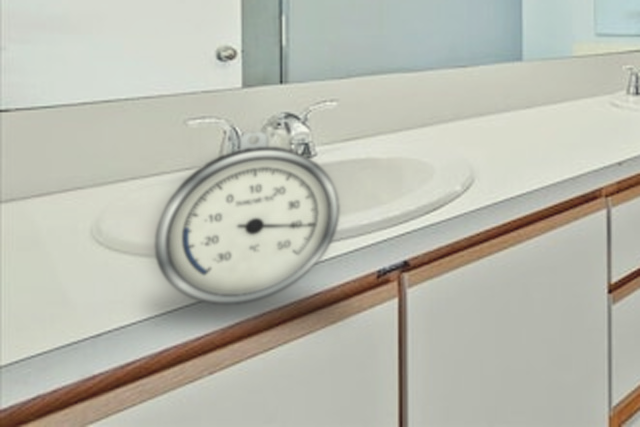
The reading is 40 °C
